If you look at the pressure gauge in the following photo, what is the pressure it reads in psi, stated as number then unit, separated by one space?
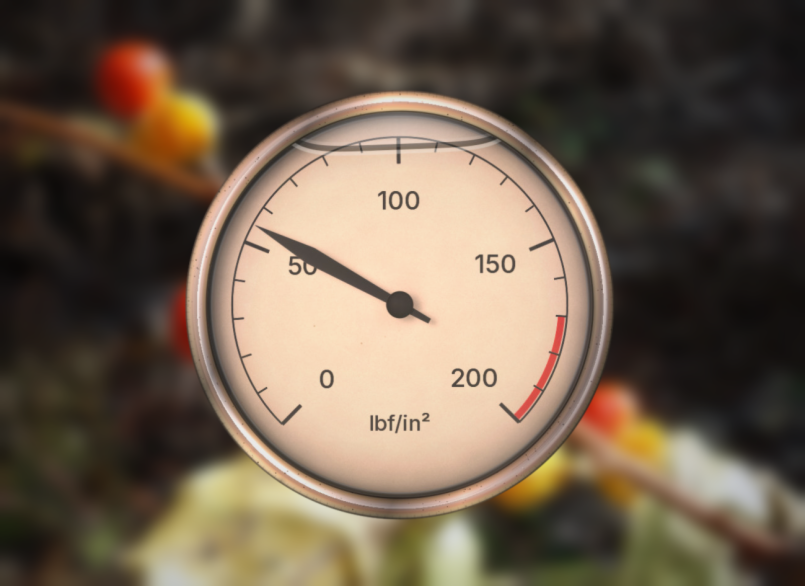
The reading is 55 psi
